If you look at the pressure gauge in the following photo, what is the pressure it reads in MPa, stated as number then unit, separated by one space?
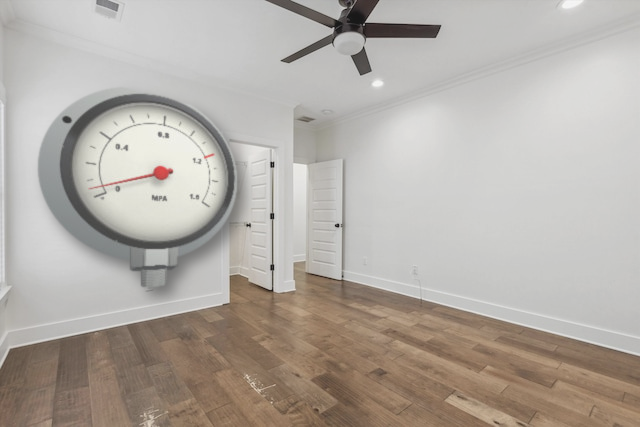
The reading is 0.05 MPa
